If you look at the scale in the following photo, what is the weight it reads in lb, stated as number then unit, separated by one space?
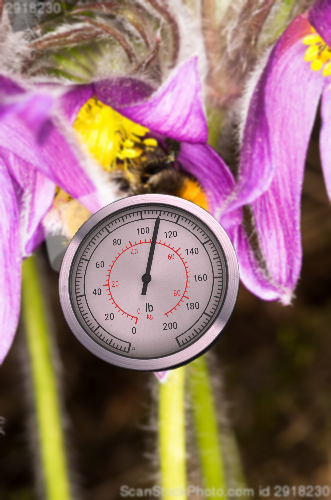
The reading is 110 lb
